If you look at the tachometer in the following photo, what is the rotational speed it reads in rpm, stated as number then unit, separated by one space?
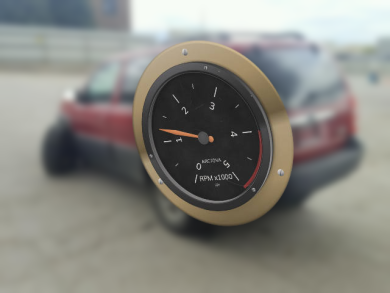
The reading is 1250 rpm
